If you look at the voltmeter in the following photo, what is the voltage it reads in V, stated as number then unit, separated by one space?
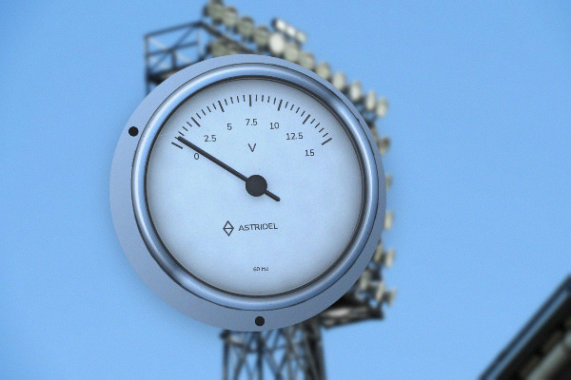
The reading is 0.5 V
